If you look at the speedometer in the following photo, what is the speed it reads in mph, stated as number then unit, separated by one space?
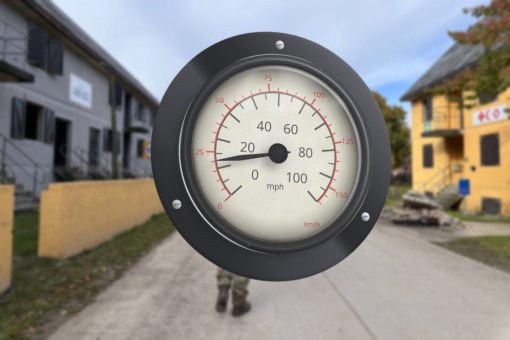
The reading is 12.5 mph
